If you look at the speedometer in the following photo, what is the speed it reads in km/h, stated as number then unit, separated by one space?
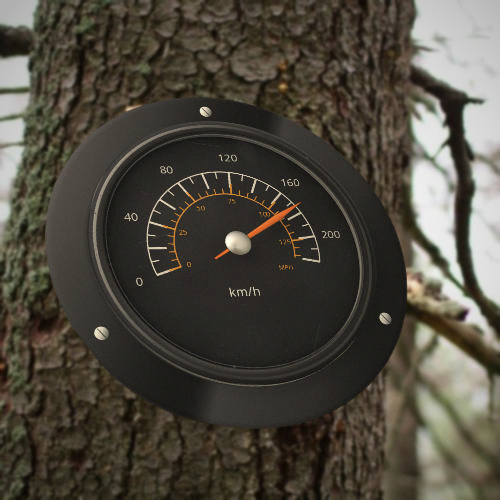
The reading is 175 km/h
